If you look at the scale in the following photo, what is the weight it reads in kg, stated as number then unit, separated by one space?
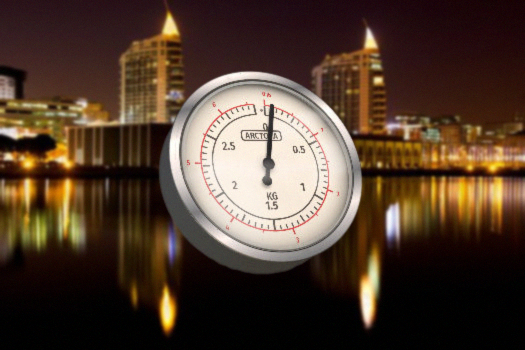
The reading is 0.05 kg
